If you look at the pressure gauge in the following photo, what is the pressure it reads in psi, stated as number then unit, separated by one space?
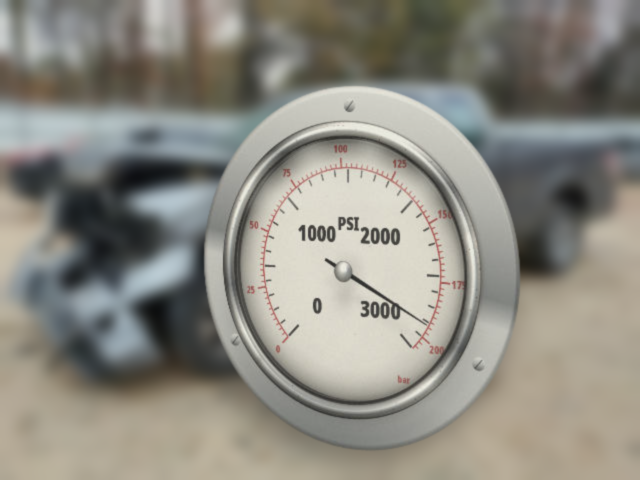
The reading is 2800 psi
